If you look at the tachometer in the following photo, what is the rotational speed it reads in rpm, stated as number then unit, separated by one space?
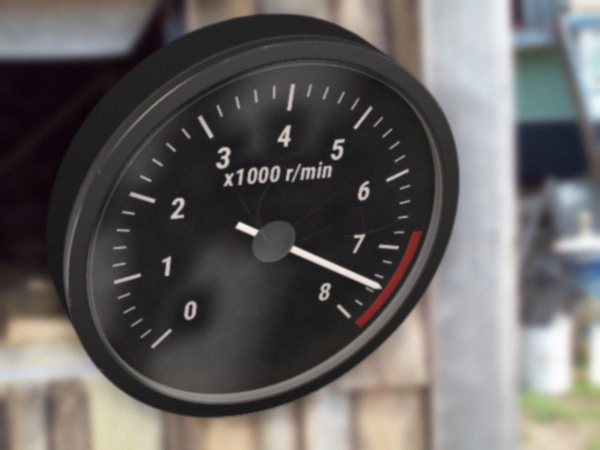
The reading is 7500 rpm
